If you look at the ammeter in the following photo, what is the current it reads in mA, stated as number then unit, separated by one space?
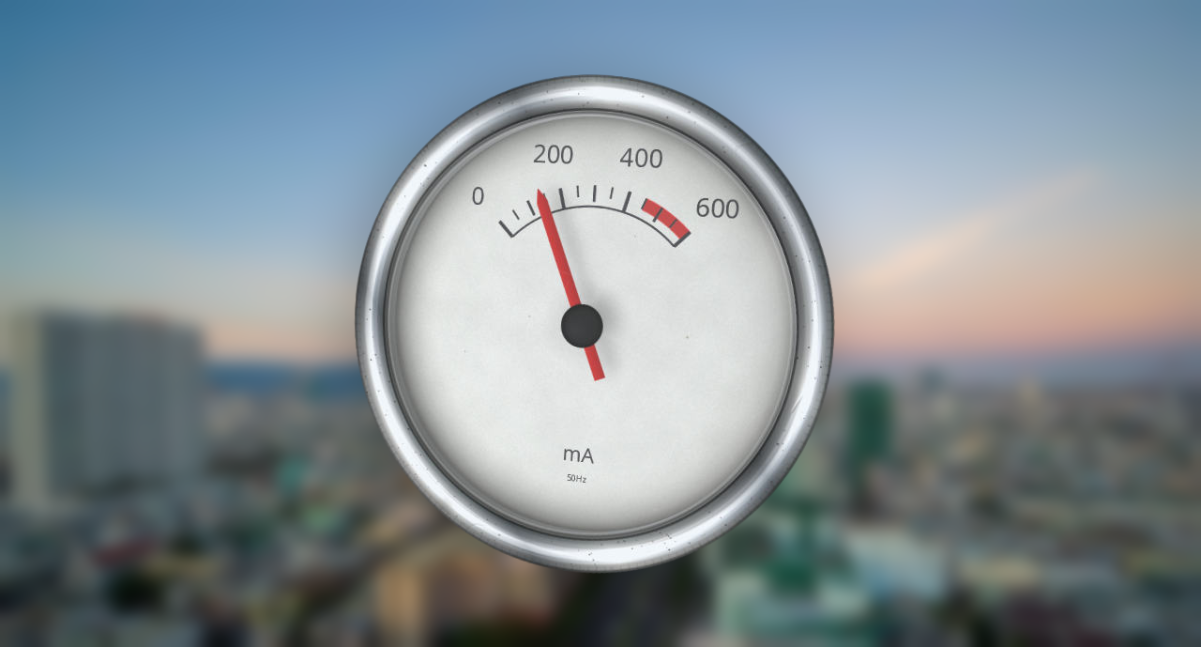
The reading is 150 mA
